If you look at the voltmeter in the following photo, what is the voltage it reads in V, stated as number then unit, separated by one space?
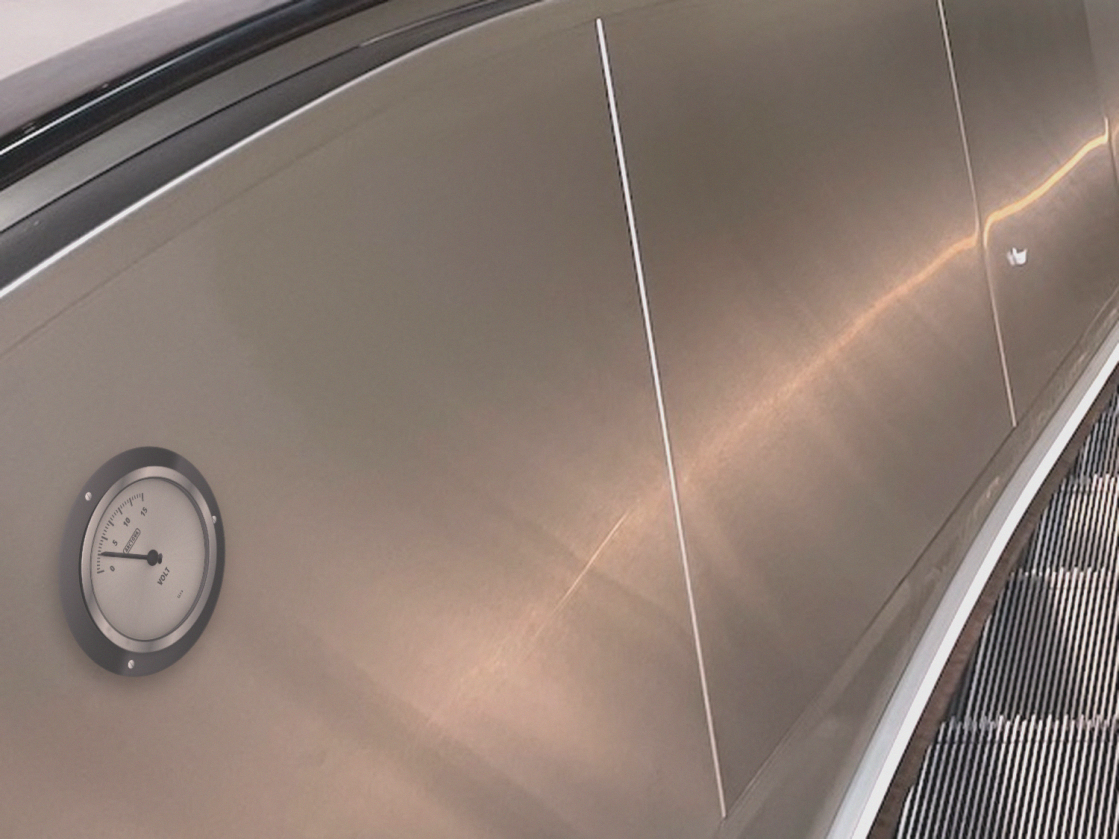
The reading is 2.5 V
